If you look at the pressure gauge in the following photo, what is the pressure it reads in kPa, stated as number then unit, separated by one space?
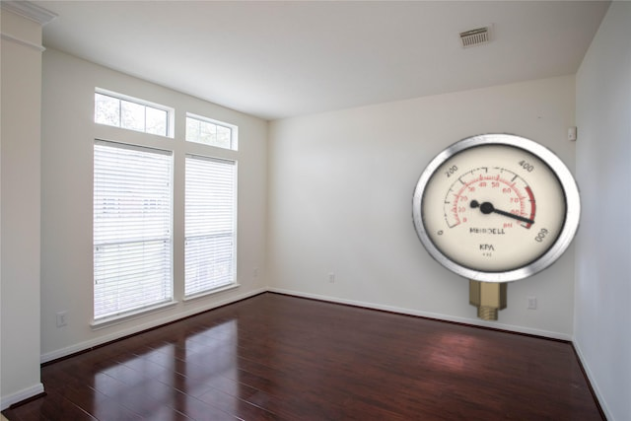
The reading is 575 kPa
